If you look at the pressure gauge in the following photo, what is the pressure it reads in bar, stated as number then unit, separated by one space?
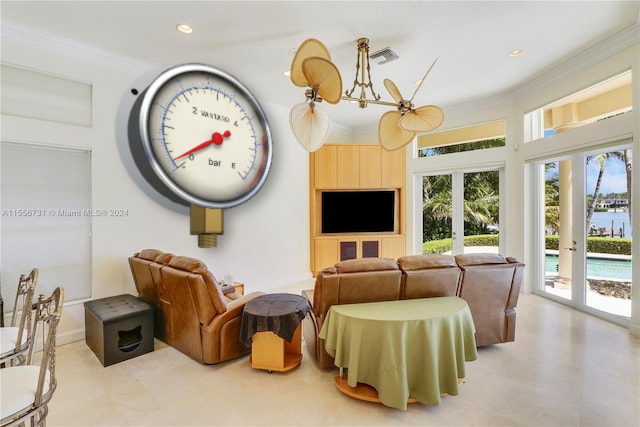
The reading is 0.2 bar
